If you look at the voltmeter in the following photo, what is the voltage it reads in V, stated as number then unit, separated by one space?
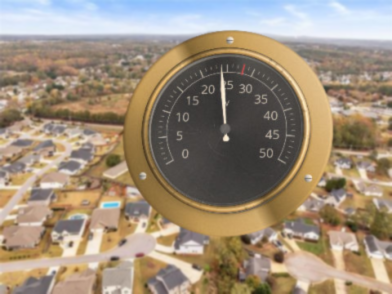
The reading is 24 V
